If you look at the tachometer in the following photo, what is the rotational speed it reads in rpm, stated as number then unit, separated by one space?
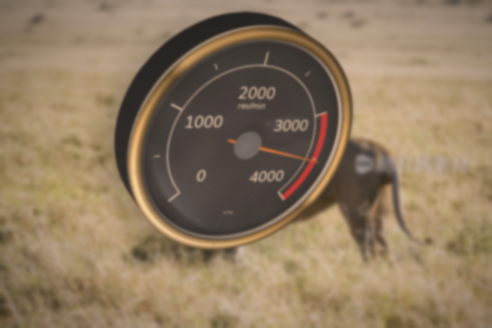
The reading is 3500 rpm
